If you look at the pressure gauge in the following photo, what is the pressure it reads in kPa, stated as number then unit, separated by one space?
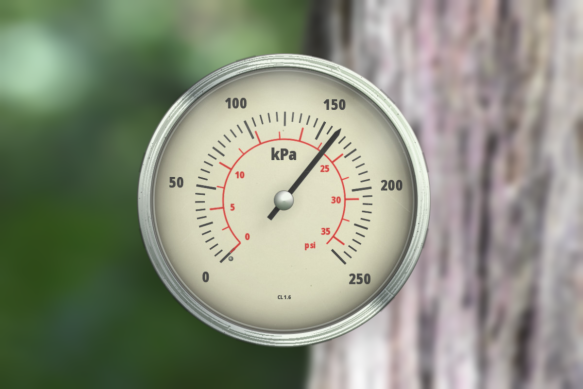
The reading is 160 kPa
